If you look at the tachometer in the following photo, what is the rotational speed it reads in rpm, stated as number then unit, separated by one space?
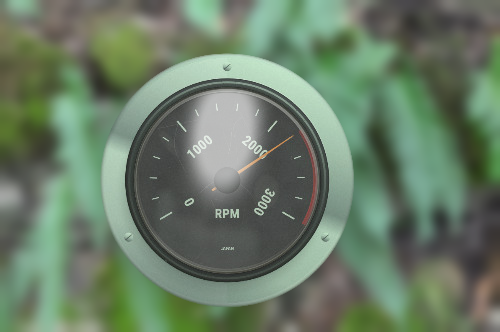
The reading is 2200 rpm
